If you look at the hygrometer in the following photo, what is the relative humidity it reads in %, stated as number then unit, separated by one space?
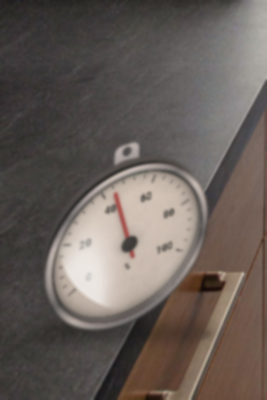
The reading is 44 %
